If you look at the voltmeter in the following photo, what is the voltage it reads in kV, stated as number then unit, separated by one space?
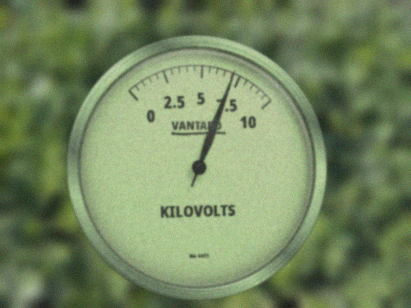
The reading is 7 kV
